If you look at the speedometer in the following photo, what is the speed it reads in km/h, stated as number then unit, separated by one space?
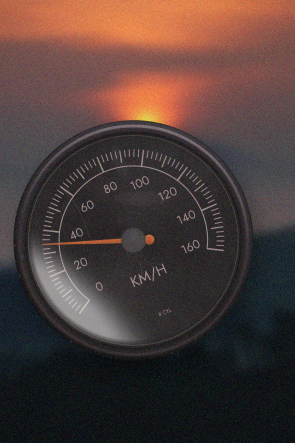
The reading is 34 km/h
